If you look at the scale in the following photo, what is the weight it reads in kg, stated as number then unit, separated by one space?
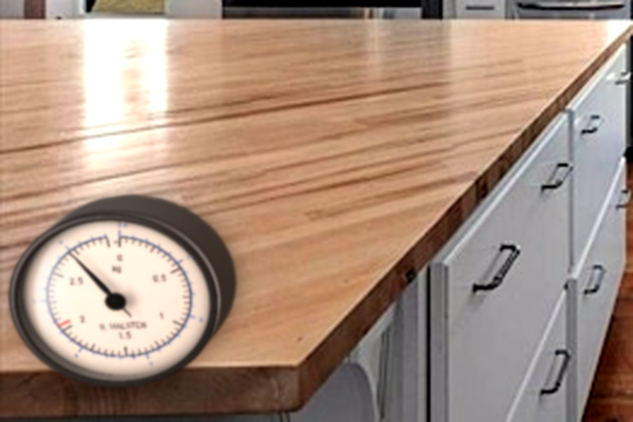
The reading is 2.75 kg
